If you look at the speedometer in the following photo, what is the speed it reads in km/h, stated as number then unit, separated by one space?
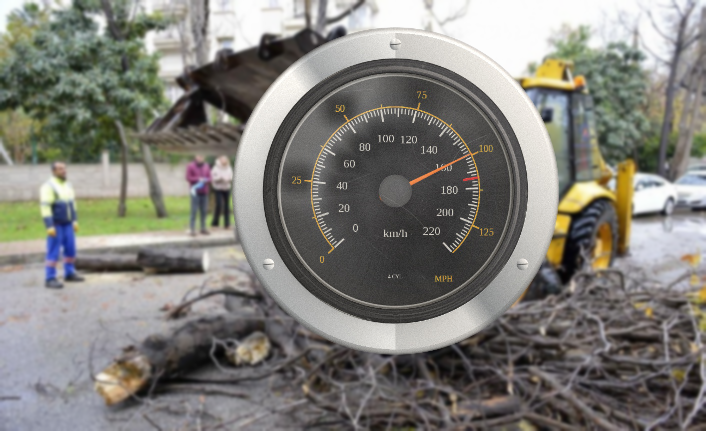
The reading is 160 km/h
